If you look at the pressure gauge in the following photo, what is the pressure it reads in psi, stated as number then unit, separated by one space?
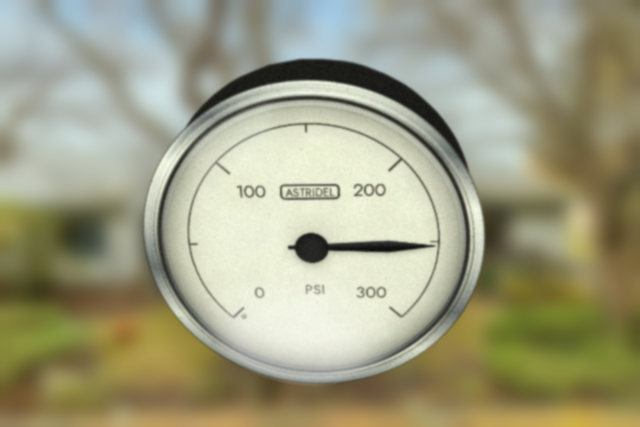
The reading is 250 psi
